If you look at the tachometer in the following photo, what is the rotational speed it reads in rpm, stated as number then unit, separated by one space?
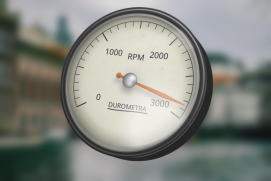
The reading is 2850 rpm
